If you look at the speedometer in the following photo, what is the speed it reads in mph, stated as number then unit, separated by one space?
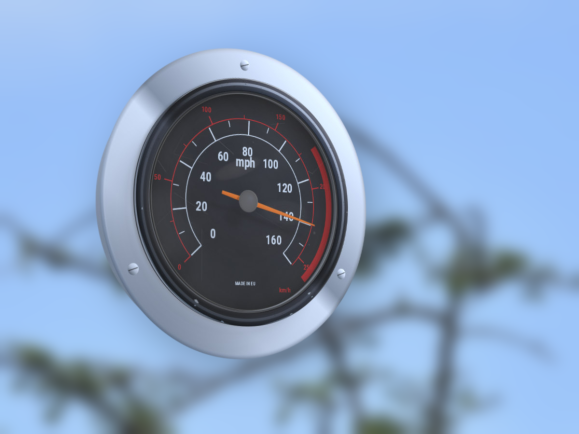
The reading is 140 mph
